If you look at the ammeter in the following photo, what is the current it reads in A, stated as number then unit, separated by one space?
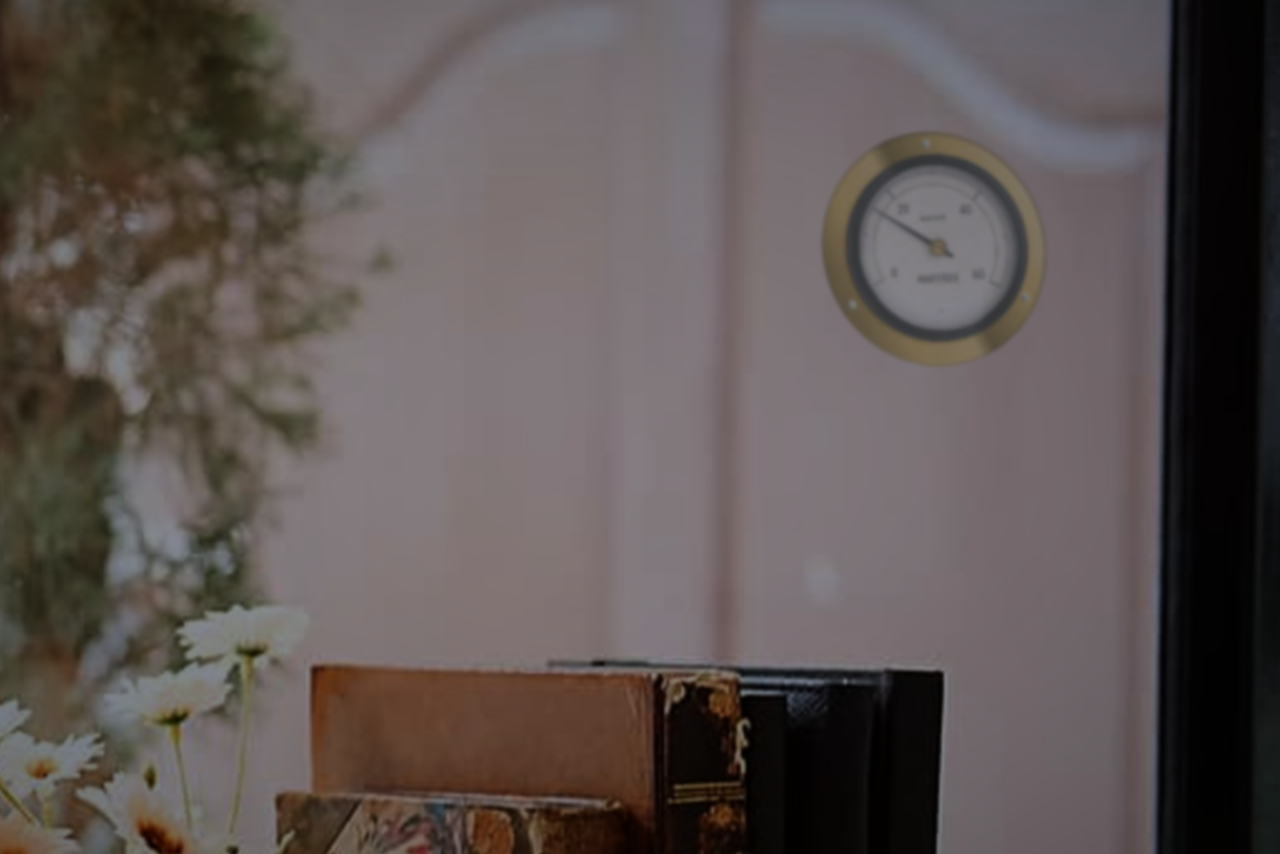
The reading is 15 A
